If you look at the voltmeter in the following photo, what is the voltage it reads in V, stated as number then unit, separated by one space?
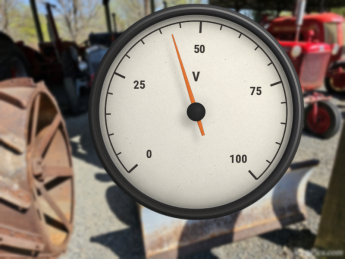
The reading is 42.5 V
